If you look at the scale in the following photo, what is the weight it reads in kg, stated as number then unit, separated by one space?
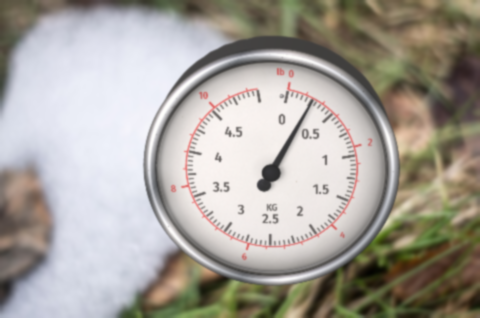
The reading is 0.25 kg
